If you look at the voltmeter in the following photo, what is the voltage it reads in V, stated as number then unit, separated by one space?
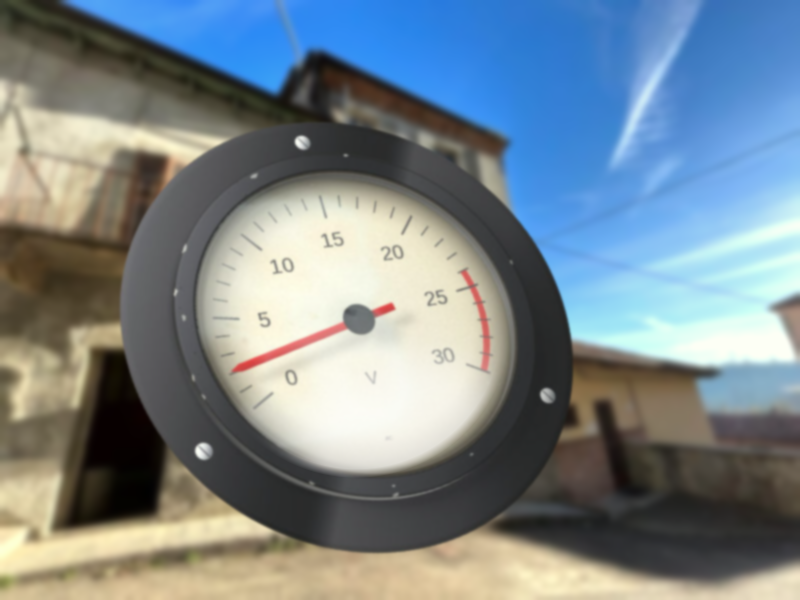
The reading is 2 V
